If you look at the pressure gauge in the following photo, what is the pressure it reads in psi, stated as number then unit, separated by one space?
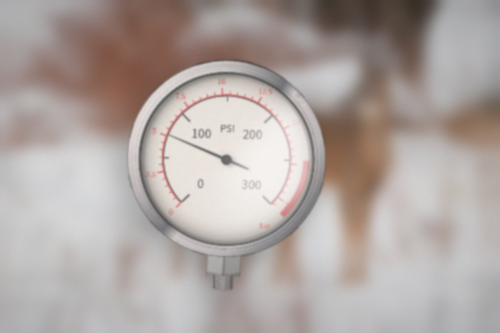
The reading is 75 psi
